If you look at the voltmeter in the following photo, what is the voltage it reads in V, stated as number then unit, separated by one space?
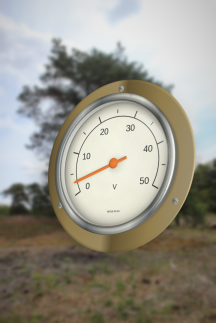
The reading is 2.5 V
